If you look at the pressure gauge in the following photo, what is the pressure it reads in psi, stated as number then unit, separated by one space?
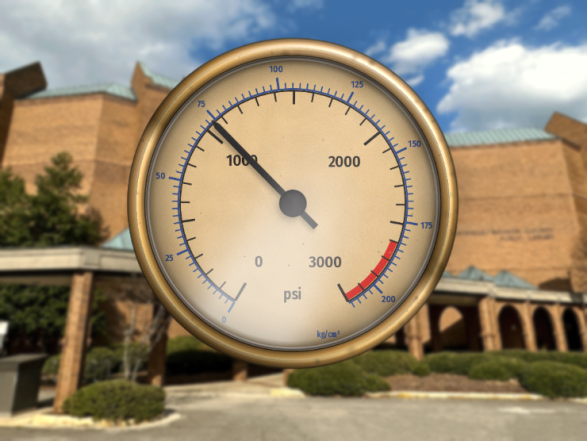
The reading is 1050 psi
